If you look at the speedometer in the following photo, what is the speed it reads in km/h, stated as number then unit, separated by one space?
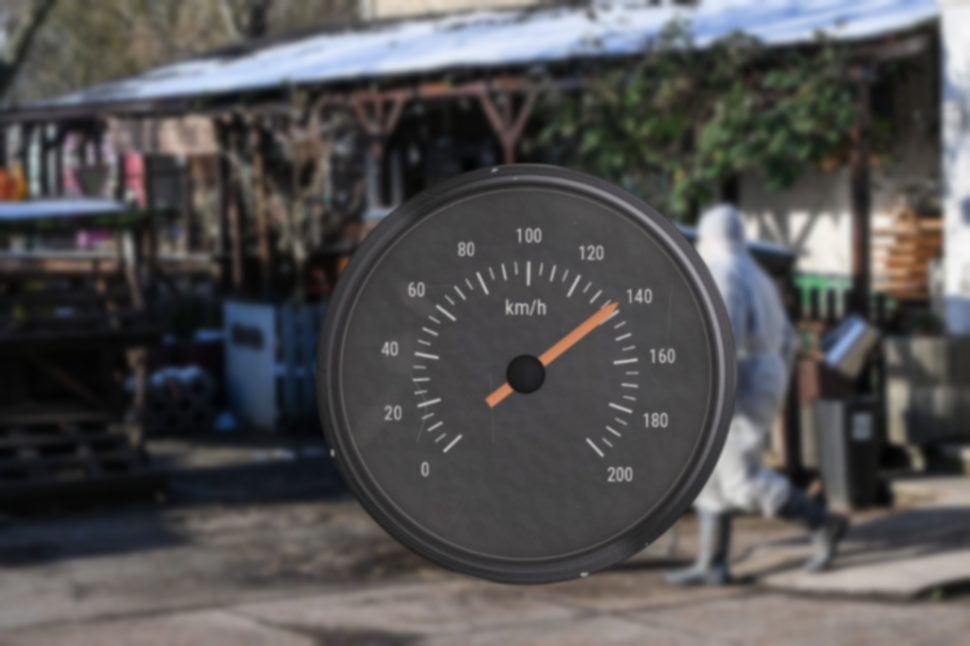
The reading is 137.5 km/h
